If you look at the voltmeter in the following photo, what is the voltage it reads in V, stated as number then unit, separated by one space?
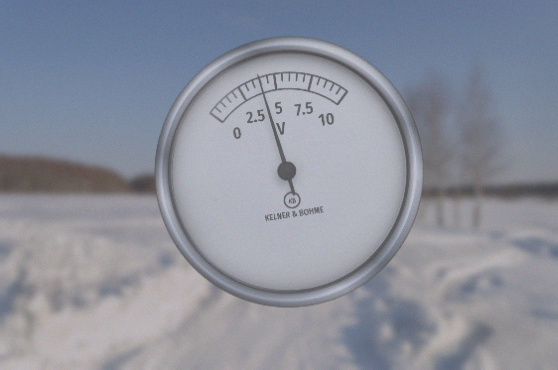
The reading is 4 V
